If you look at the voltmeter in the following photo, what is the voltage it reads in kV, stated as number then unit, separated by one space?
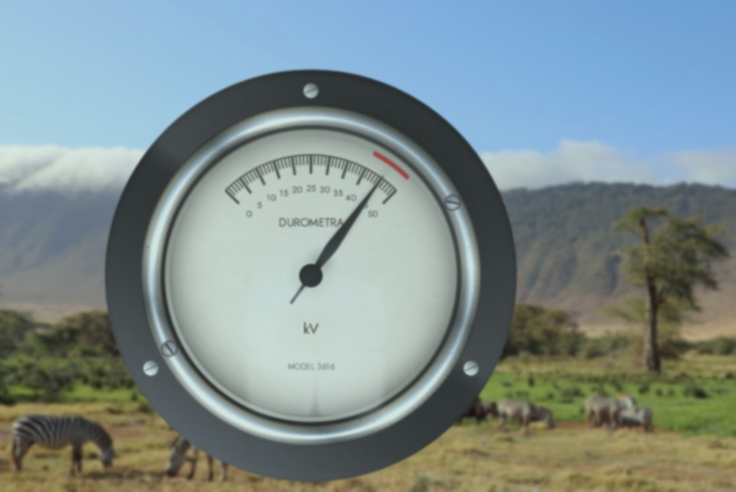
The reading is 45 kV
